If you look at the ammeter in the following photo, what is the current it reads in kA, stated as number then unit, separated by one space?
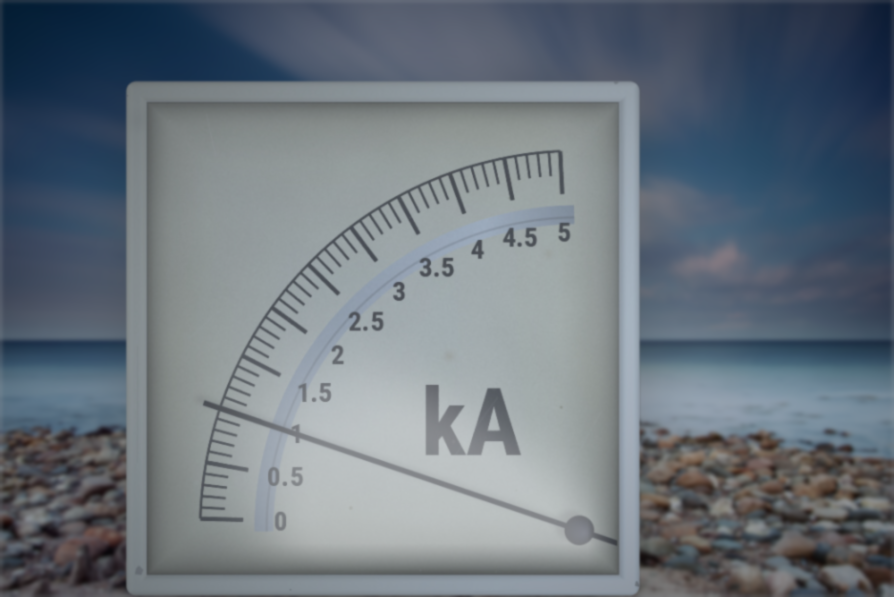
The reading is 1 kA
